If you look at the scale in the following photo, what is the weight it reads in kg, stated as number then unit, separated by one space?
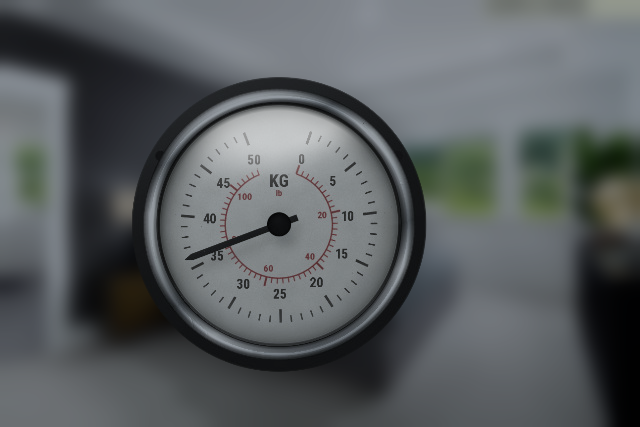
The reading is 36 kg
